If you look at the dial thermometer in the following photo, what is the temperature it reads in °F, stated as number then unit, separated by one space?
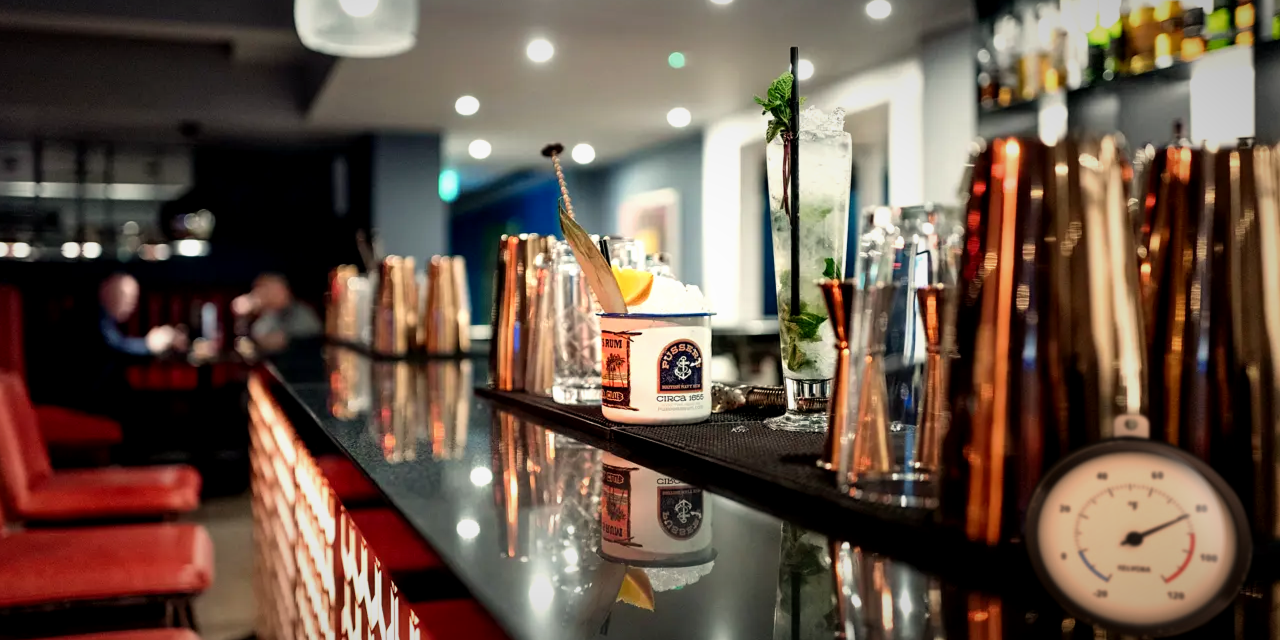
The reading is 80 °F
